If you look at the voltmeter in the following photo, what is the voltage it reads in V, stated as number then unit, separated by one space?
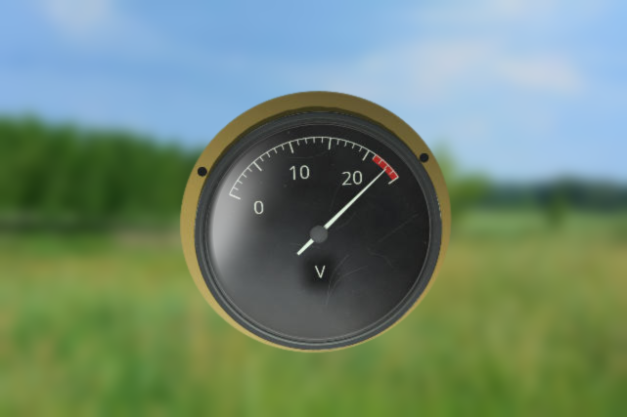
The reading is 23 V
